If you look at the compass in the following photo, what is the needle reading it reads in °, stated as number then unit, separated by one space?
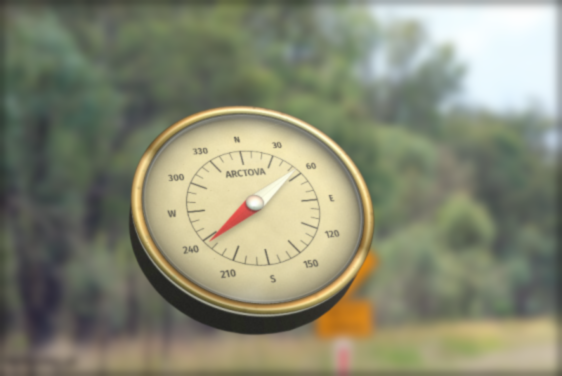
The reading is 235 °
